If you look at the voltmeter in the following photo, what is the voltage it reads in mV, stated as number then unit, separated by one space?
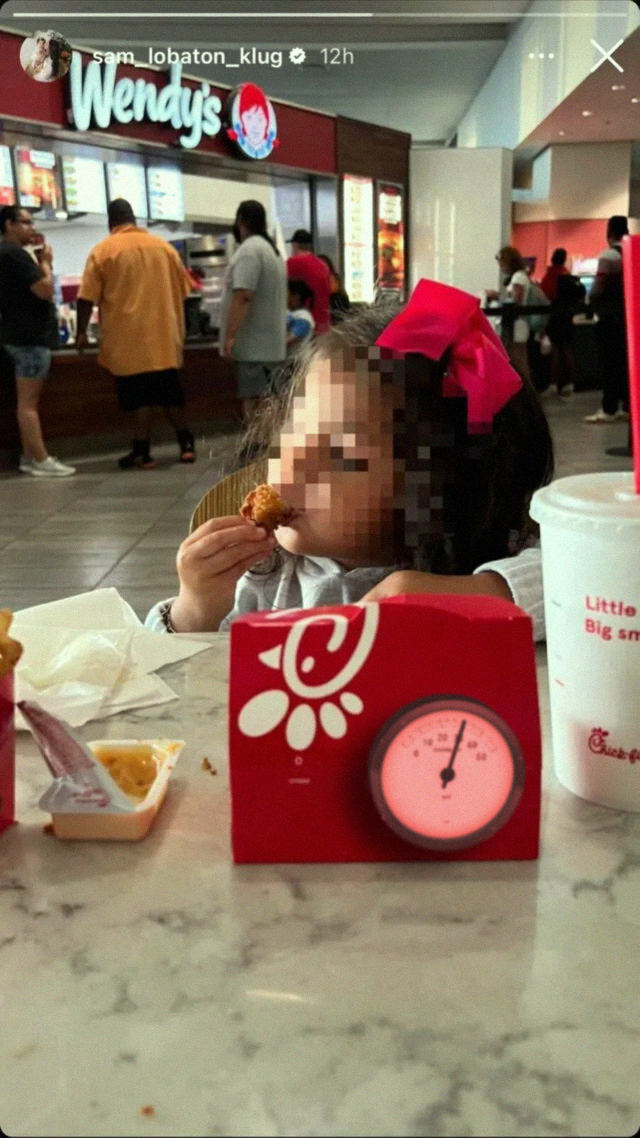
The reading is 30 mV
